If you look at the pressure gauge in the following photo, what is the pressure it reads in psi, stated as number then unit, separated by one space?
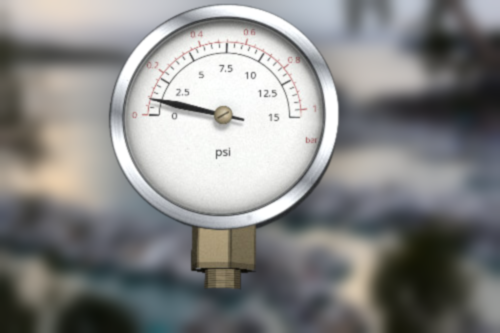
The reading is 1 psi
